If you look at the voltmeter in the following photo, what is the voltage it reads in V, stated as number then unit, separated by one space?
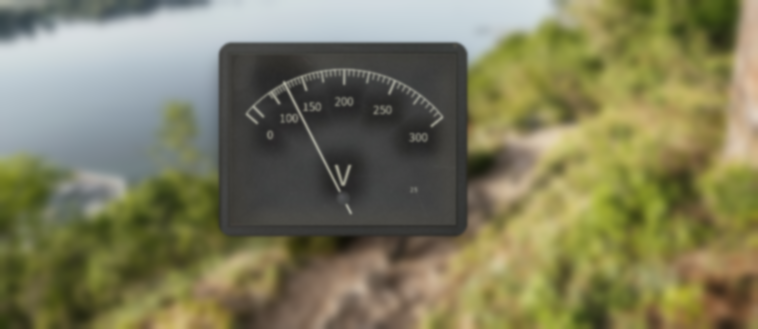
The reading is 125 V
